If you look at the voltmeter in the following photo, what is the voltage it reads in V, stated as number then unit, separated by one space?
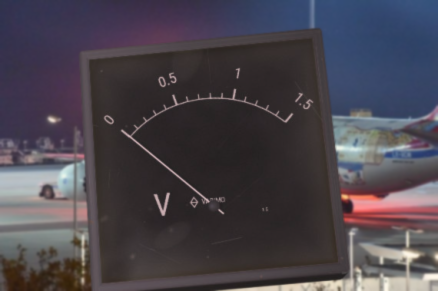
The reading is 0 V
